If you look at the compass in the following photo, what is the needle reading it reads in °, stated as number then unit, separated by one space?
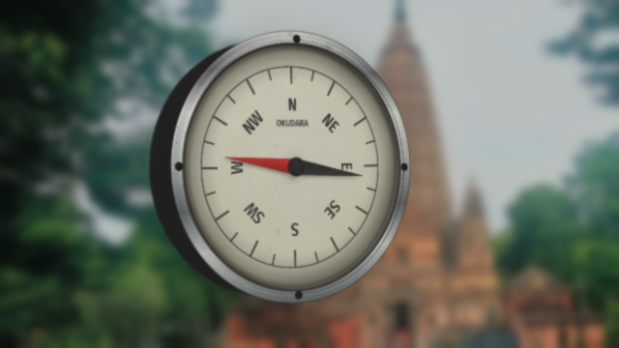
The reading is 277.5 °
